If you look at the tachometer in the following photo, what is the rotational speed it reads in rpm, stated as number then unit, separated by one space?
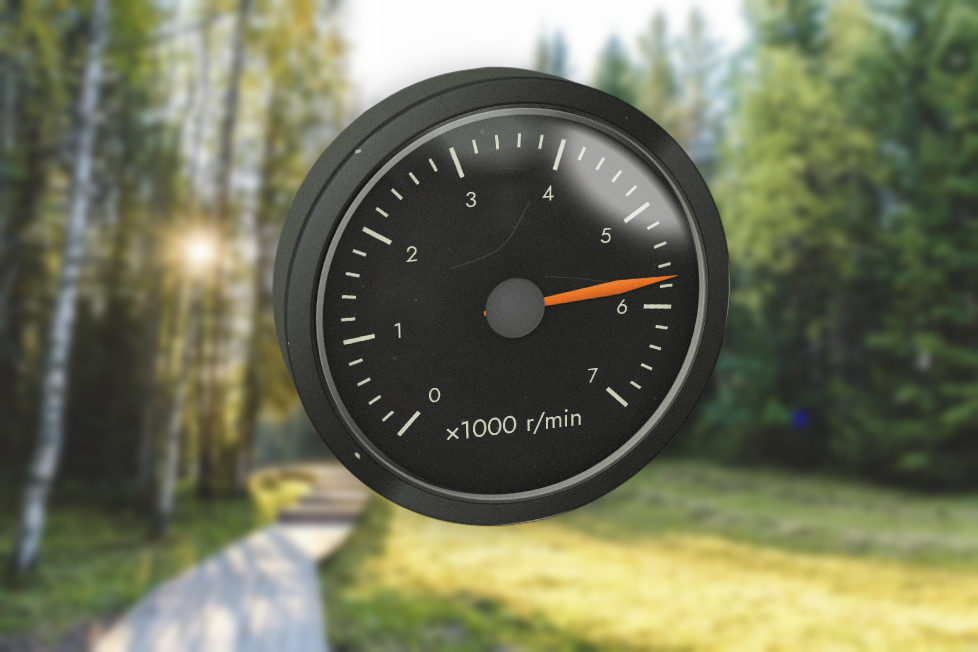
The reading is 5700 rpm
